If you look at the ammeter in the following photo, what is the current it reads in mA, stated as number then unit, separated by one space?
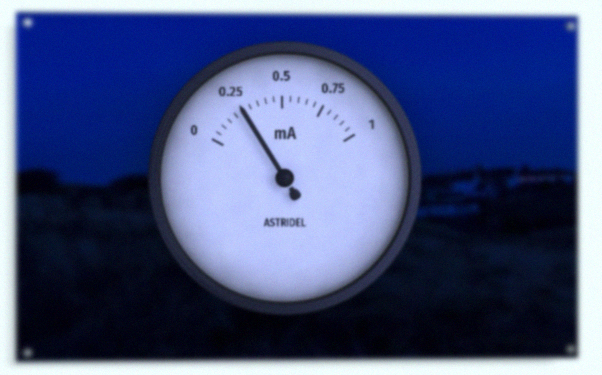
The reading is 0.25 mA
